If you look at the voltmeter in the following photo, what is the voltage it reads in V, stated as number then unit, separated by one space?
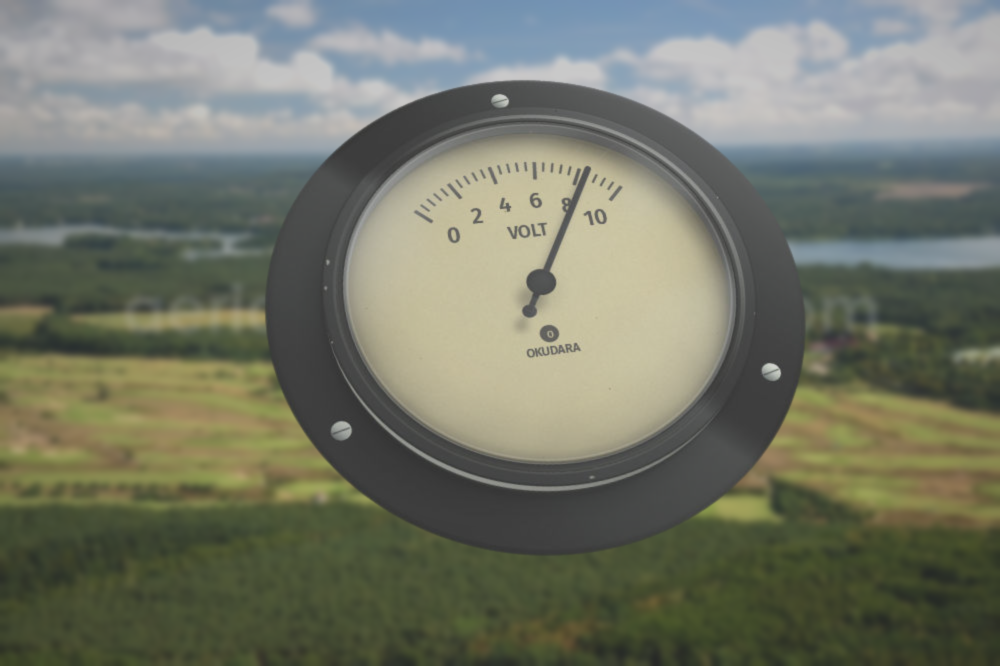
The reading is 8.4 V
